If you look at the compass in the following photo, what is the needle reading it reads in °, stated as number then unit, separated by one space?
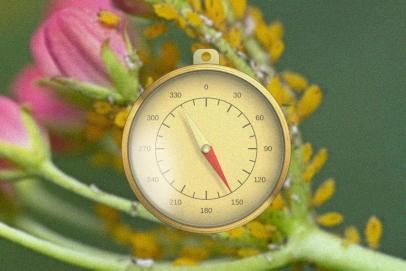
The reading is 150 °
